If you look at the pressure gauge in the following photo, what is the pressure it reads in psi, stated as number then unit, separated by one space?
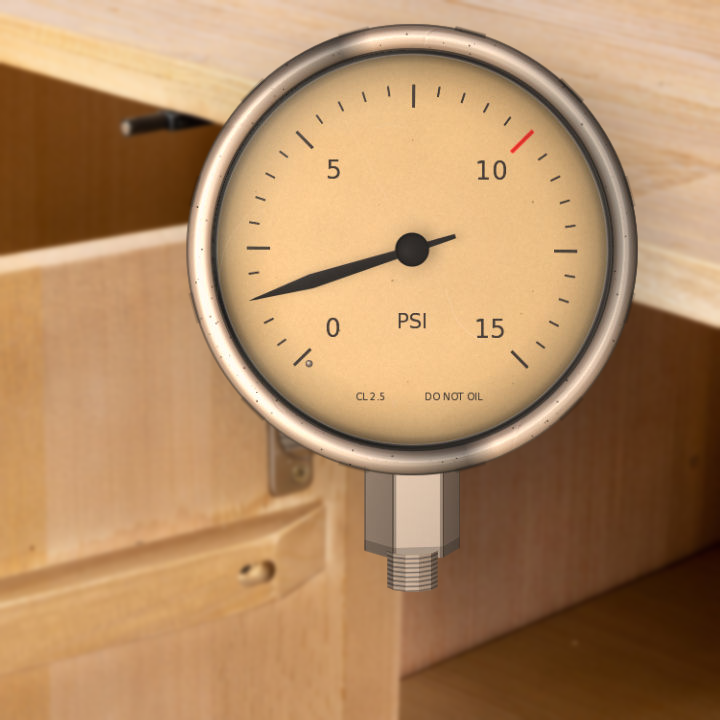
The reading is 1.5 psi
